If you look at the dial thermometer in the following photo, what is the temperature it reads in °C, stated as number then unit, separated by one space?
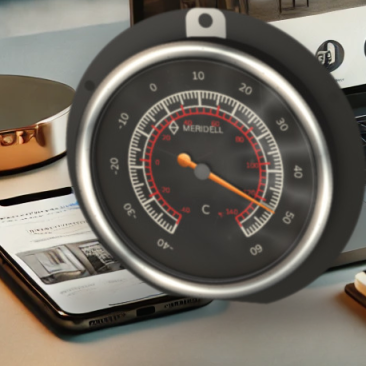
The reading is 50 °C
